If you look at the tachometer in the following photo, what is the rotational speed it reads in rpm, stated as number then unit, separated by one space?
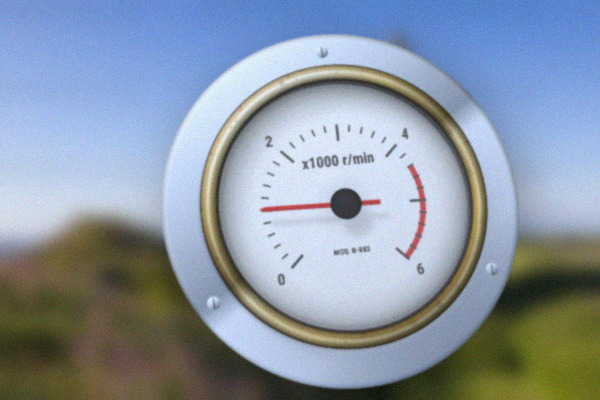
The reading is 1000 rpm
